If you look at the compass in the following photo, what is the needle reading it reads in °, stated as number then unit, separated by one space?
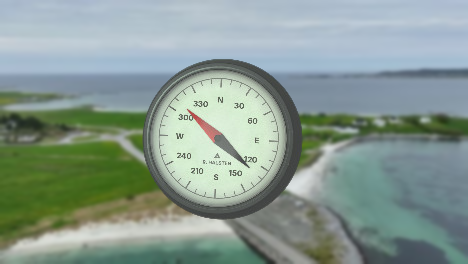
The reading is 310 °
